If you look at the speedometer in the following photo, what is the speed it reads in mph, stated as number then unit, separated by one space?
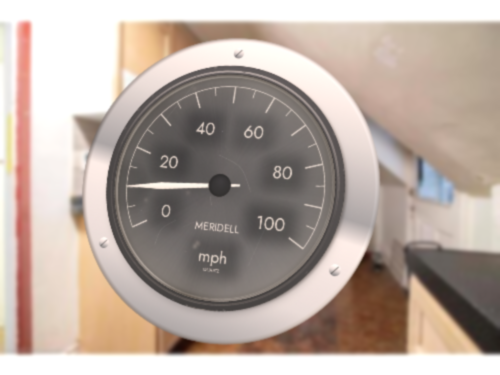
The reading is 10 mph
